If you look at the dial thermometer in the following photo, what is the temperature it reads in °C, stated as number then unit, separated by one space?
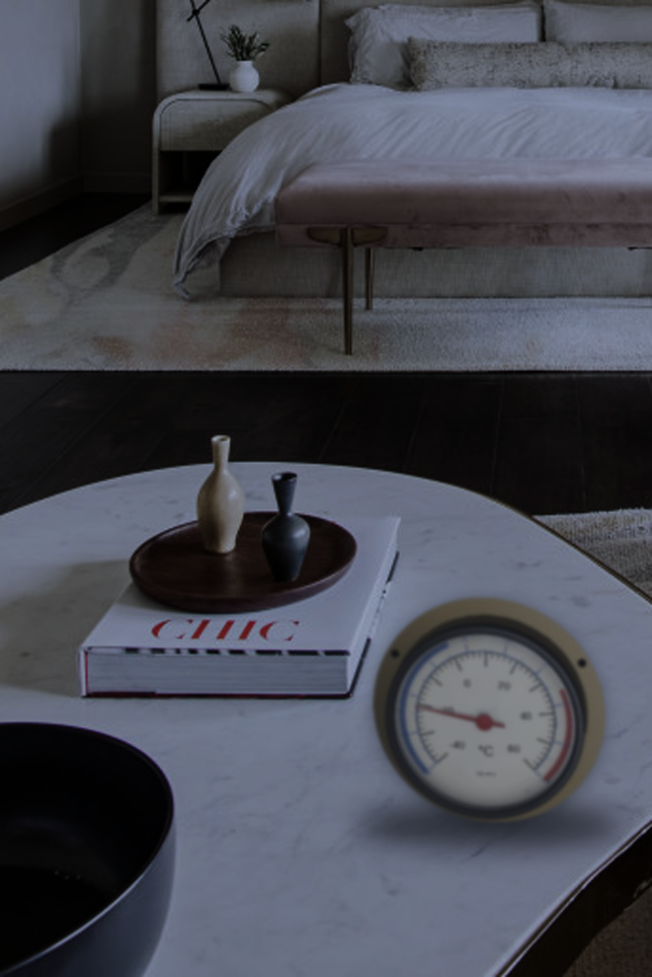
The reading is -20 °C
